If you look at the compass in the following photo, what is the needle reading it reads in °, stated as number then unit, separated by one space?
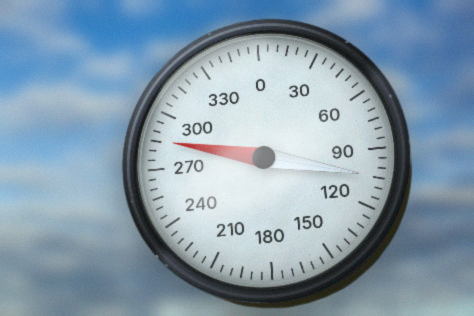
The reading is 285 °
